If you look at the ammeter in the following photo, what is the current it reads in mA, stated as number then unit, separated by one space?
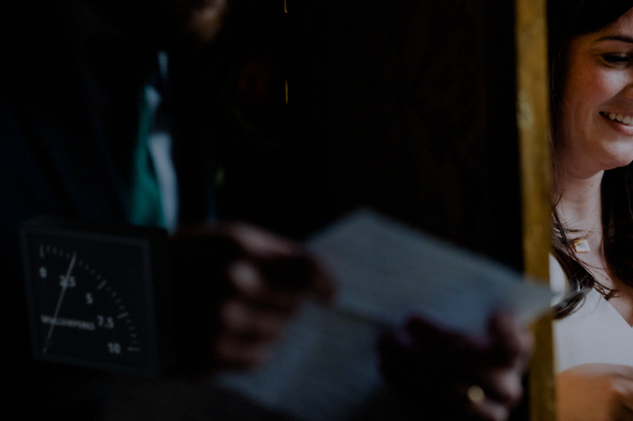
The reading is 2.5 mA
